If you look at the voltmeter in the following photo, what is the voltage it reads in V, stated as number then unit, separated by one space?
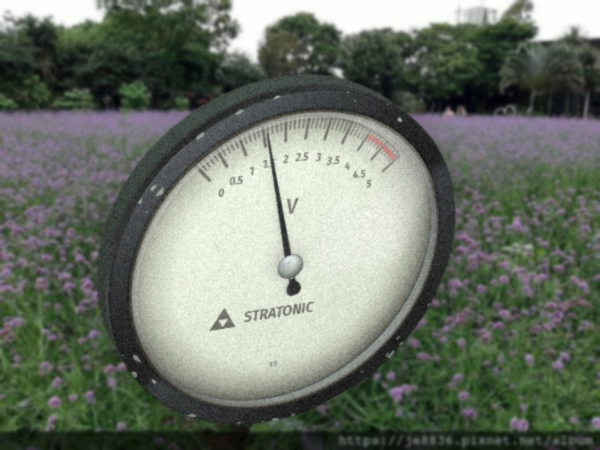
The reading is 1.5 V
